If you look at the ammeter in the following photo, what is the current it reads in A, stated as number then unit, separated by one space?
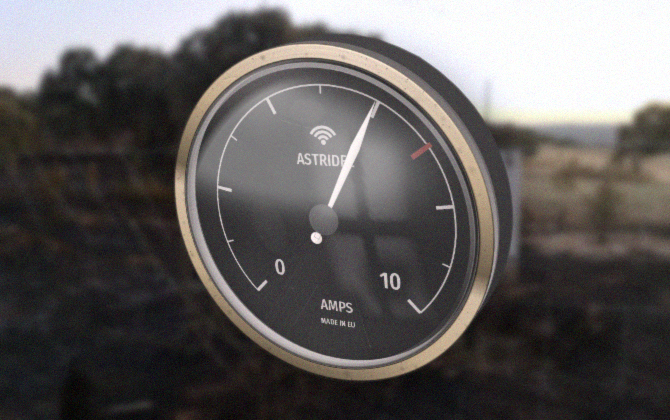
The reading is 6 A
